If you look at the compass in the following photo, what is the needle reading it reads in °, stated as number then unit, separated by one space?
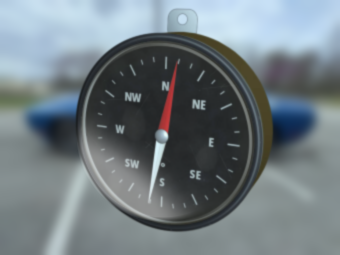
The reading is 10 °
